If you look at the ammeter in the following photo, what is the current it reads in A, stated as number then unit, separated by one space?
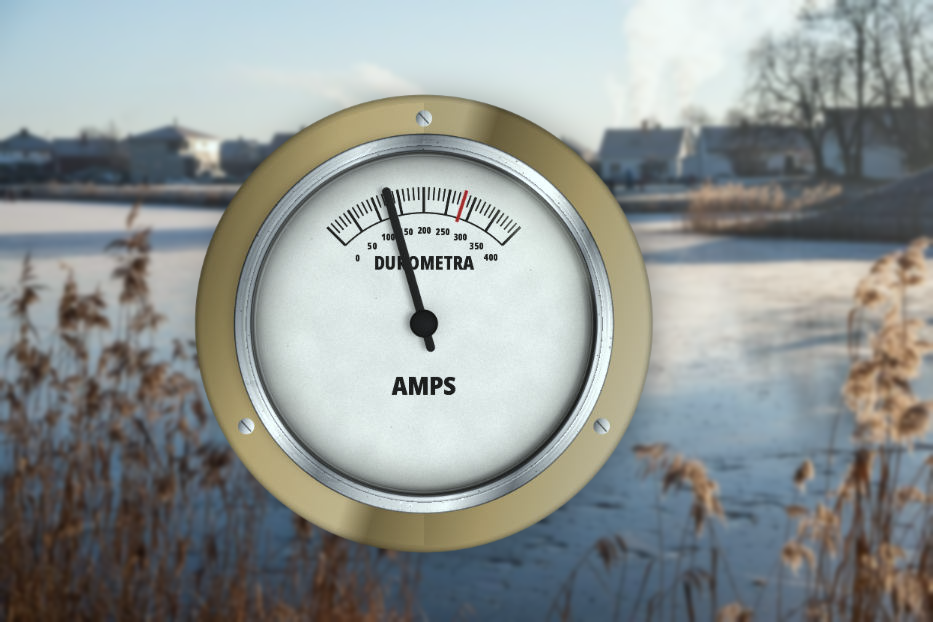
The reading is 130 A
